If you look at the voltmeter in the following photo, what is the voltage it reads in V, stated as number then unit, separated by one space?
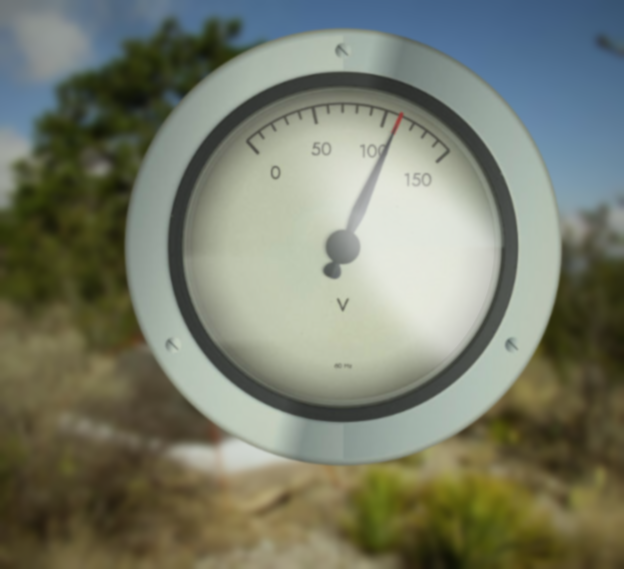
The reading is 110 V
